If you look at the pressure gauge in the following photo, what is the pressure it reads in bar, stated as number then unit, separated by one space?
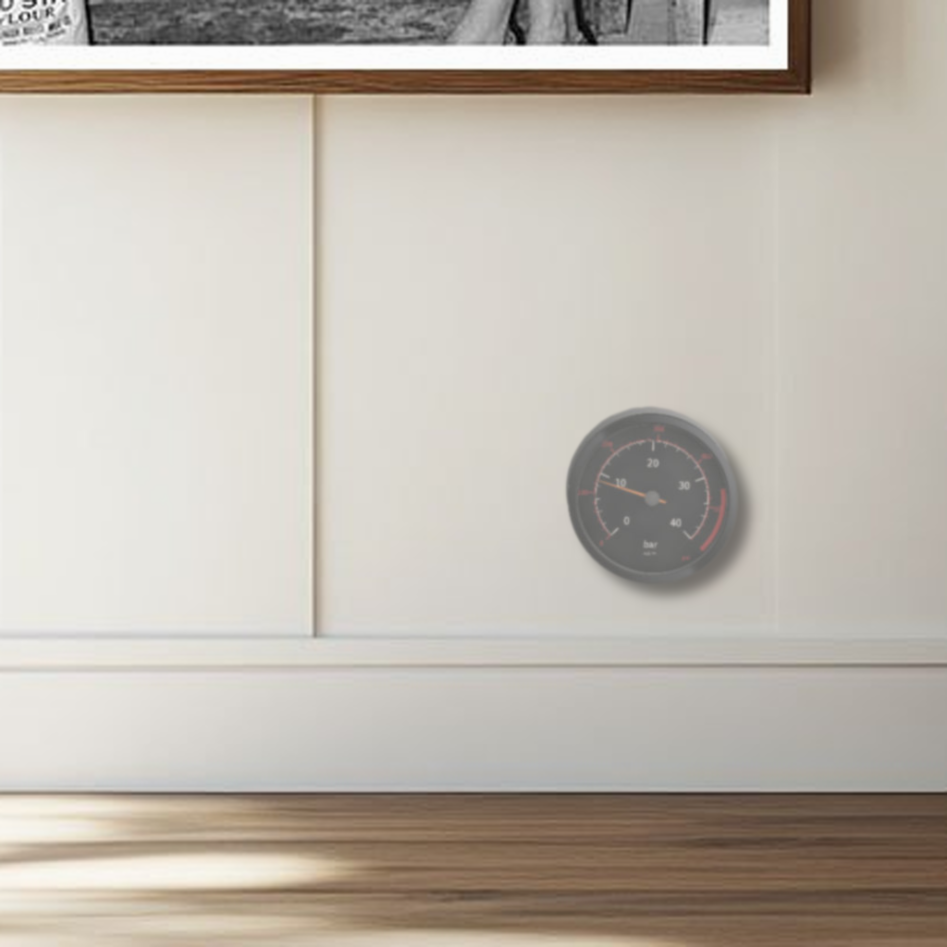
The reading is 9 bar
